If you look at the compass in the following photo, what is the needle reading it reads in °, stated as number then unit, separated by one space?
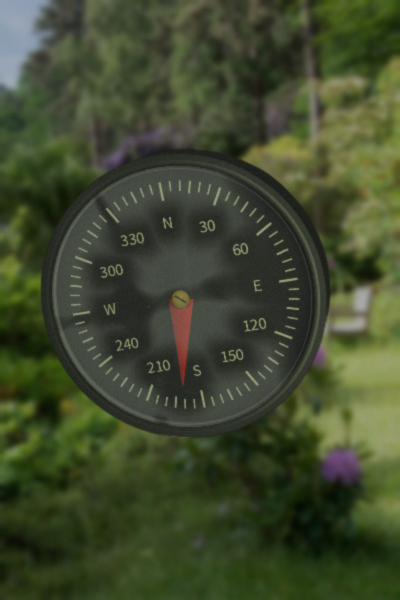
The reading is 190 °
